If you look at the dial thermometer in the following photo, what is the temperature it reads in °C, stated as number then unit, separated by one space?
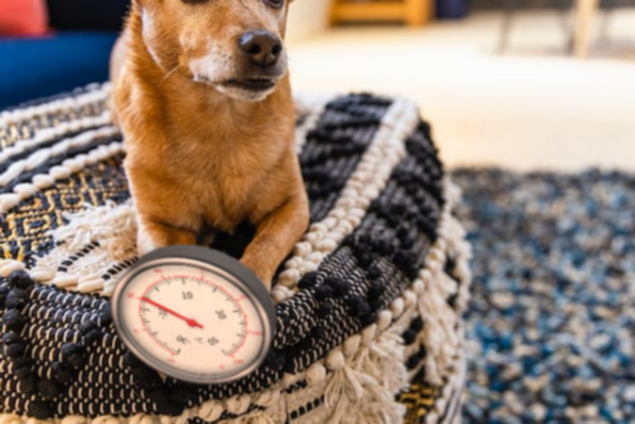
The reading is -5 °C
